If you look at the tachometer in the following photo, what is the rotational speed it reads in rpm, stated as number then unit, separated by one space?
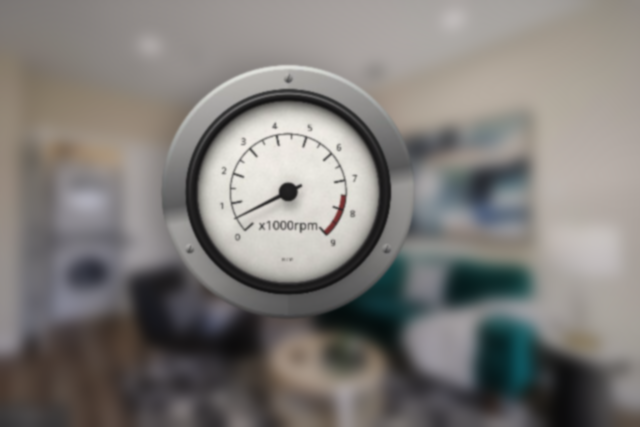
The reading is 500 rpm
